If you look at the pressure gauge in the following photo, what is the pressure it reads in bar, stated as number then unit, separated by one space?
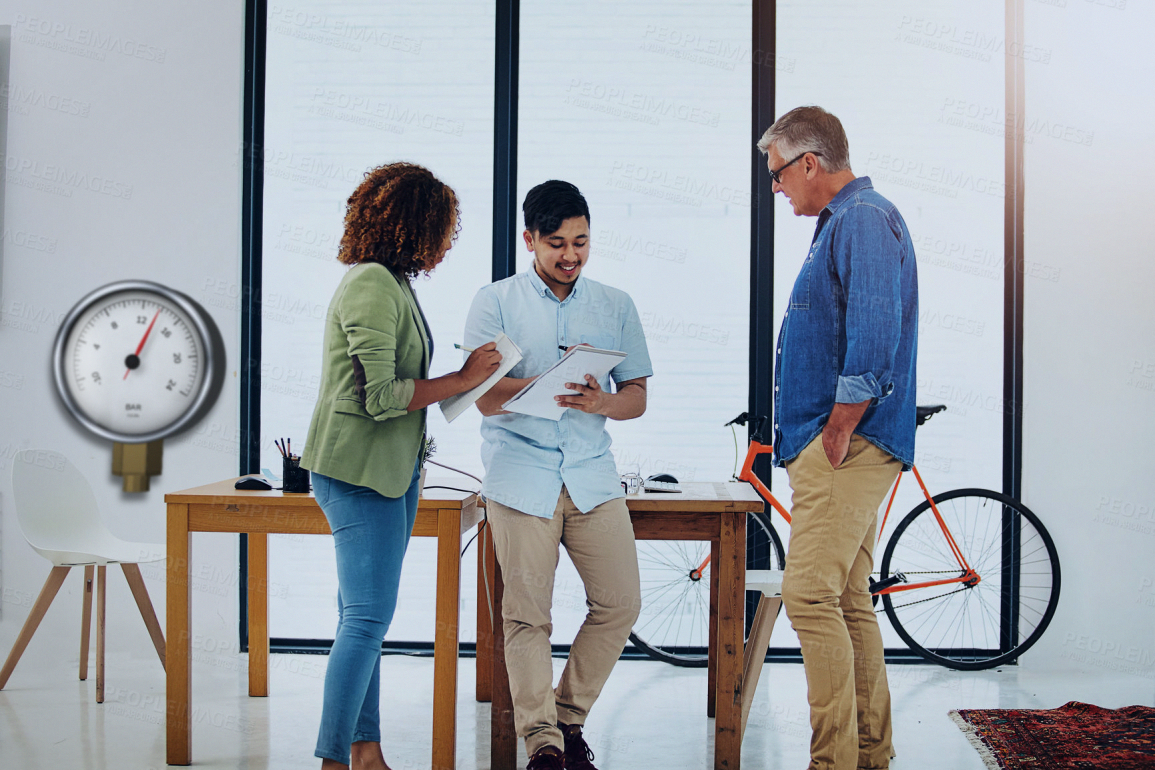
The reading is 14 bar
